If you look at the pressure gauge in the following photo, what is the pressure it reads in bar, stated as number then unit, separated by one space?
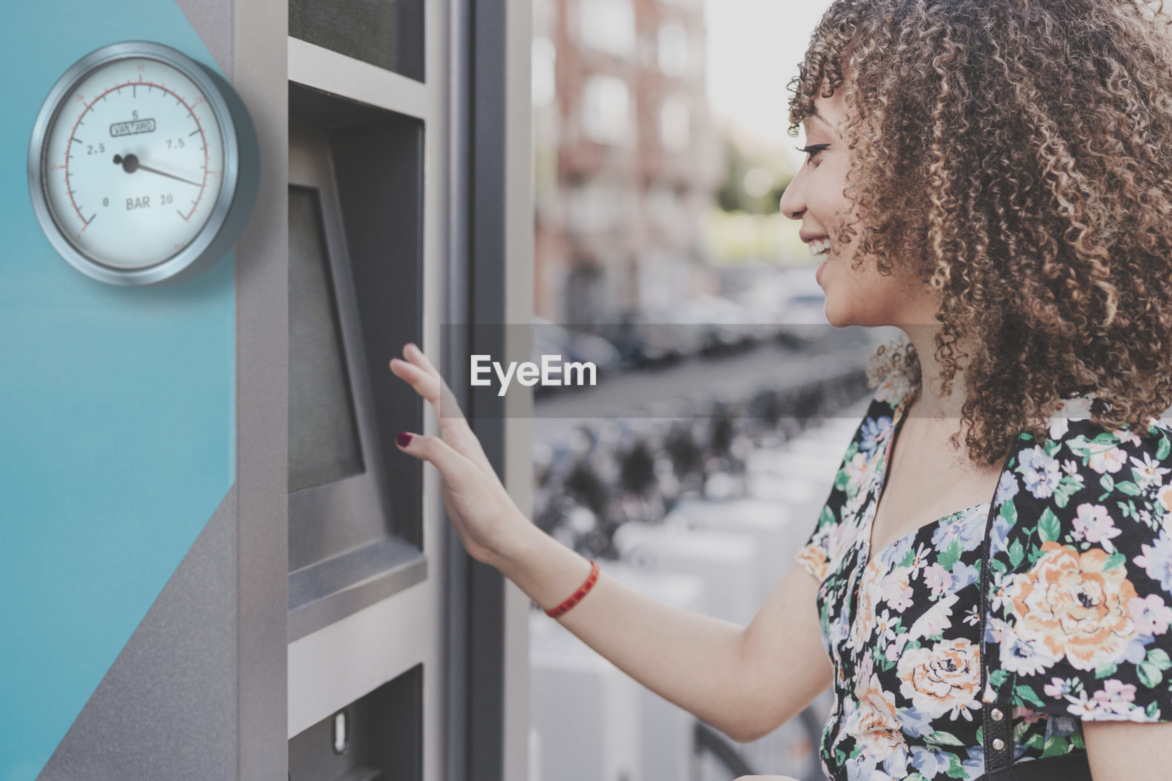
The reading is 9 bar
